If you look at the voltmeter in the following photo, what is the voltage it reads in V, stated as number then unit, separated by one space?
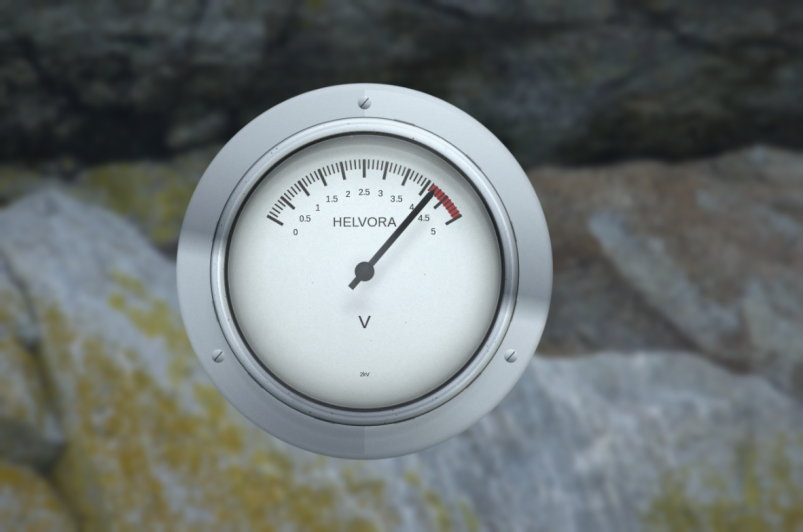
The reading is 4.2 V
